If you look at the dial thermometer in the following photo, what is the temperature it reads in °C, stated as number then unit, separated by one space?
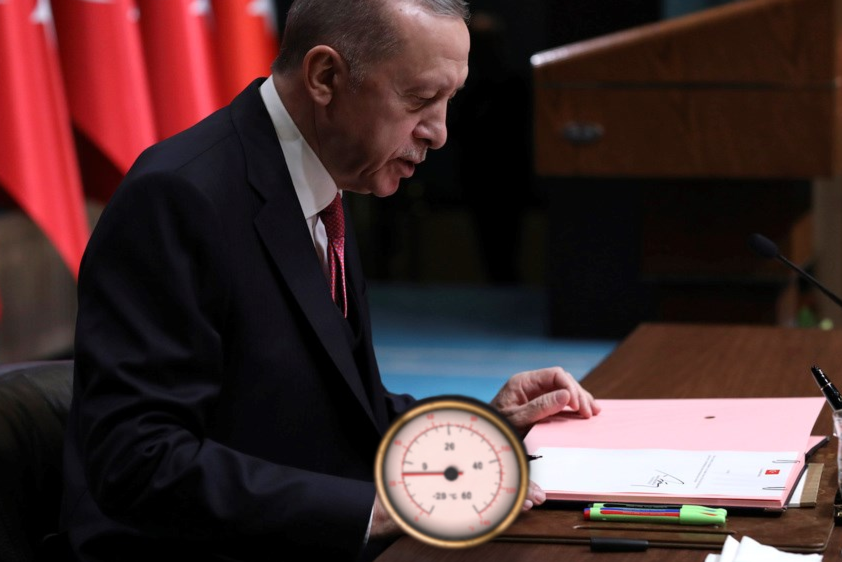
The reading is -4 °C
